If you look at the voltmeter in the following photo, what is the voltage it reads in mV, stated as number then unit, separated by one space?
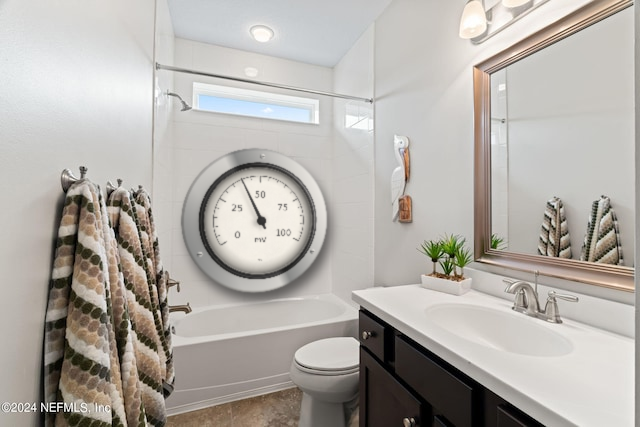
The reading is 40 mV
